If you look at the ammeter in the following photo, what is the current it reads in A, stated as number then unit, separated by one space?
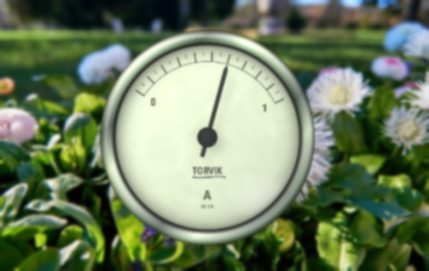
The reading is 0.6 A
